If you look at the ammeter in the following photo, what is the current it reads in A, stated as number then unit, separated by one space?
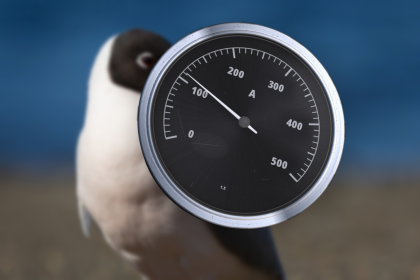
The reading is 110 A
